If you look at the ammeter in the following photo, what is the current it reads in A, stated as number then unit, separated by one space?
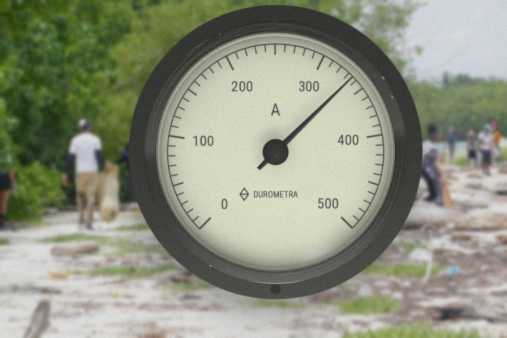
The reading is 335 A
